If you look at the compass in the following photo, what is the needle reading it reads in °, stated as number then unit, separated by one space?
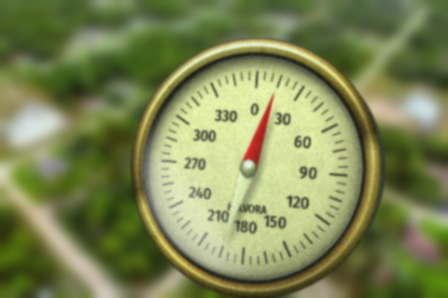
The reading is 15 °
